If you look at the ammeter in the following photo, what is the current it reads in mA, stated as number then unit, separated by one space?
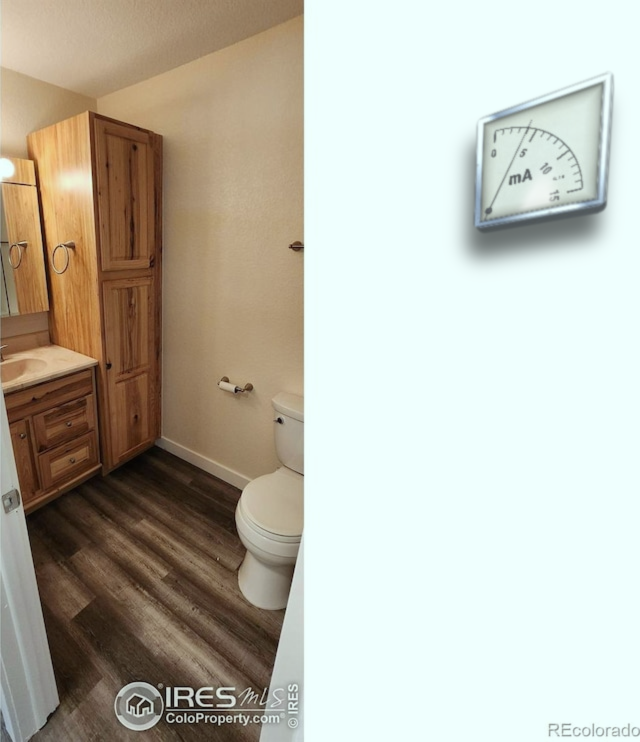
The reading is 4 mA
